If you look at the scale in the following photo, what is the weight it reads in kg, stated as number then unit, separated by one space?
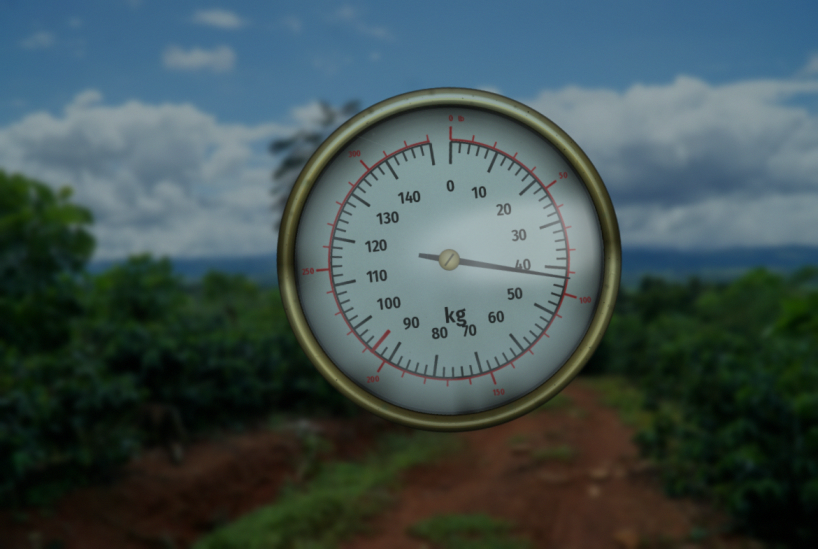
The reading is 42 kg
